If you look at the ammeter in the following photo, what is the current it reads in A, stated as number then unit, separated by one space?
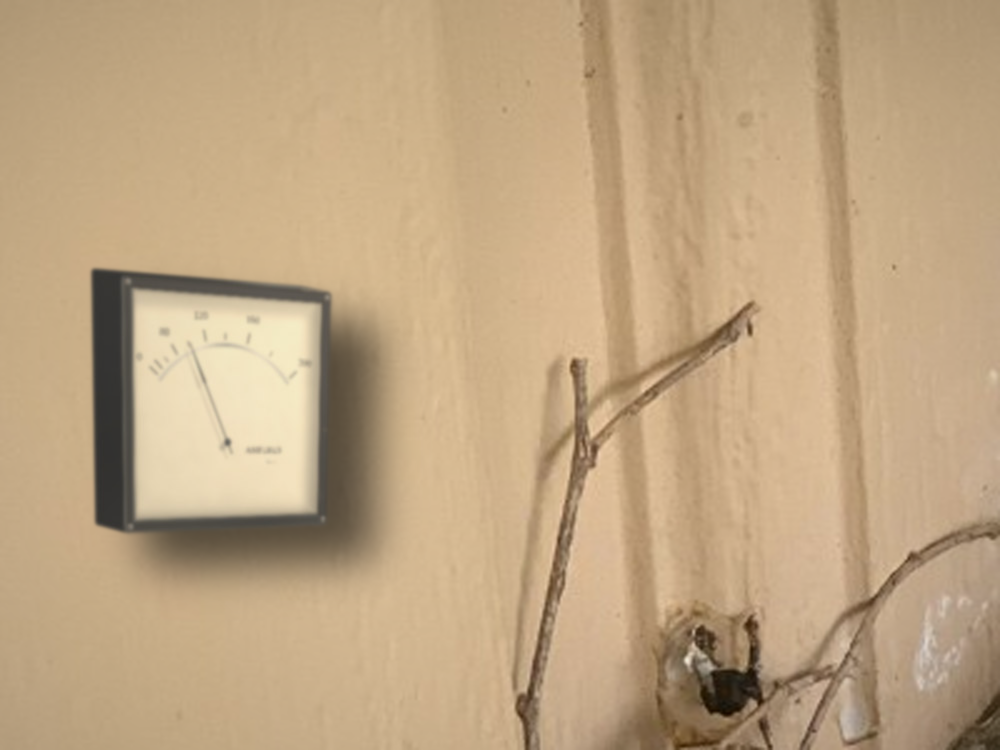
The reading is 100 A
